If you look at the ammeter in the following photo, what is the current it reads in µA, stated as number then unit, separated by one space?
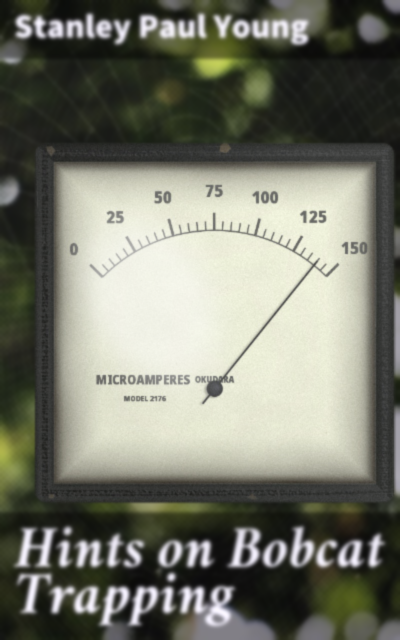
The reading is 140 µA
